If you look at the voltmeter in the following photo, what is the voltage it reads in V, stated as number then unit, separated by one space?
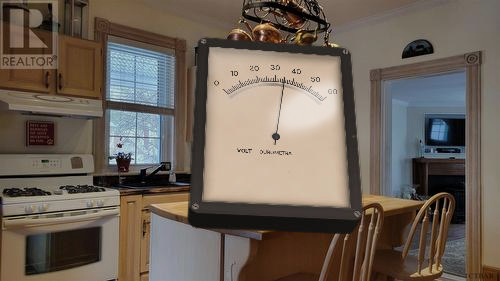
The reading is 35 V
